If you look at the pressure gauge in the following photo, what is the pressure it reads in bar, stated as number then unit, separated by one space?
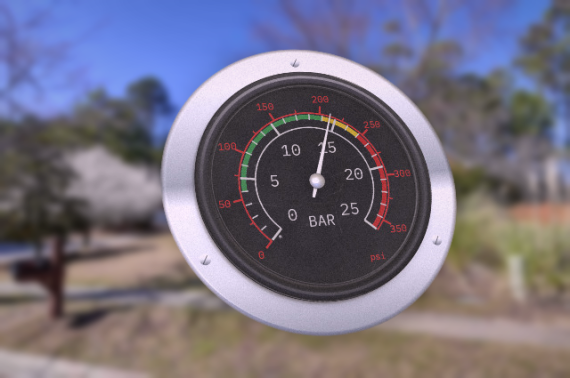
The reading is 14.5 bar
